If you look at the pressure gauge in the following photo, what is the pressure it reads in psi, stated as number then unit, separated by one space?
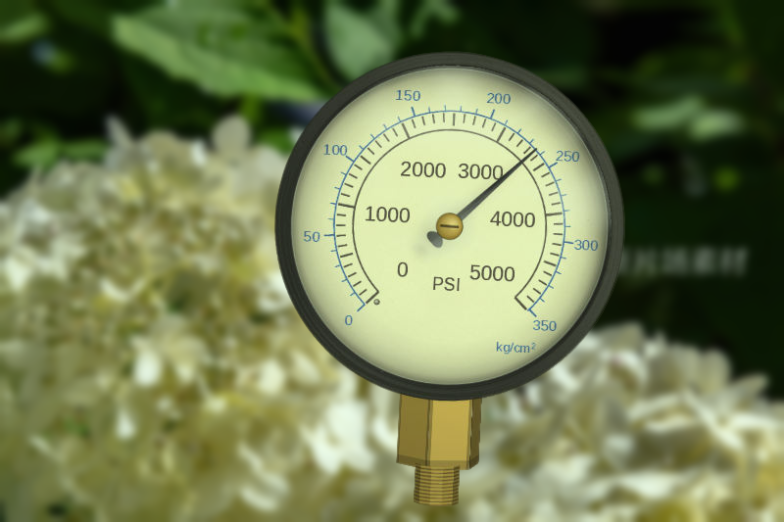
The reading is 3350 psi
